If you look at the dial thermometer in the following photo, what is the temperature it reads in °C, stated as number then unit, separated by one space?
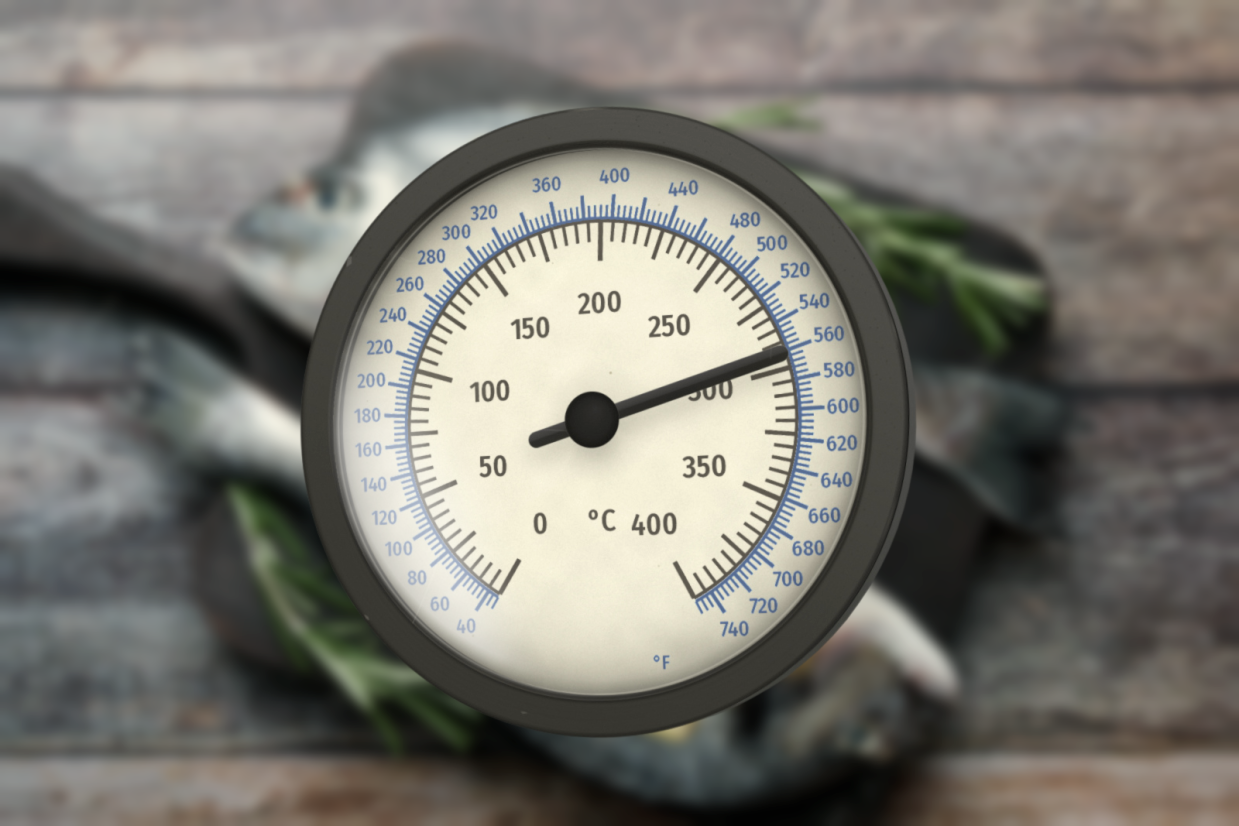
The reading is 295 °C
